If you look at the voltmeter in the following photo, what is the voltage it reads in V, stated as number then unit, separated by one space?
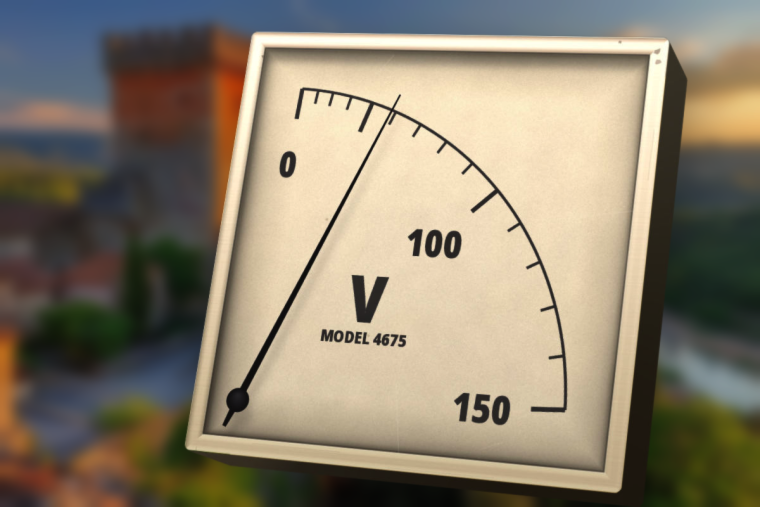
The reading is 60 V
